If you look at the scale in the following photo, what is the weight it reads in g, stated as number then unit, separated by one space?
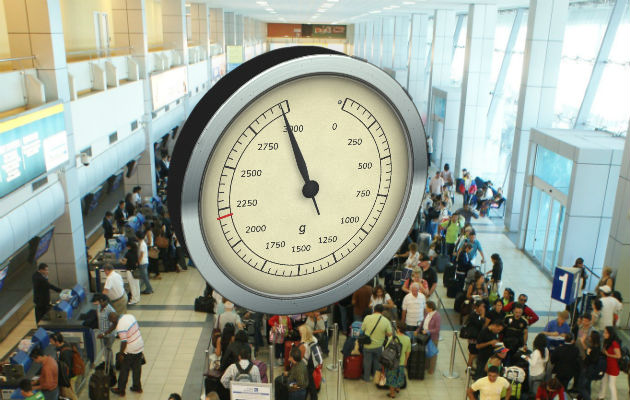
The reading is 2950 g
